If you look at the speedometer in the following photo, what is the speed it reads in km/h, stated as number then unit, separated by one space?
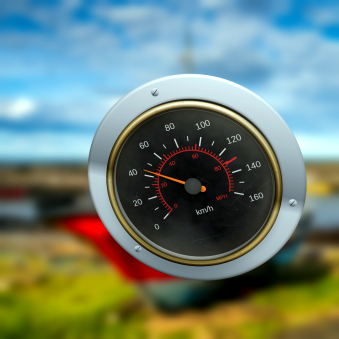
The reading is 45 km/h
